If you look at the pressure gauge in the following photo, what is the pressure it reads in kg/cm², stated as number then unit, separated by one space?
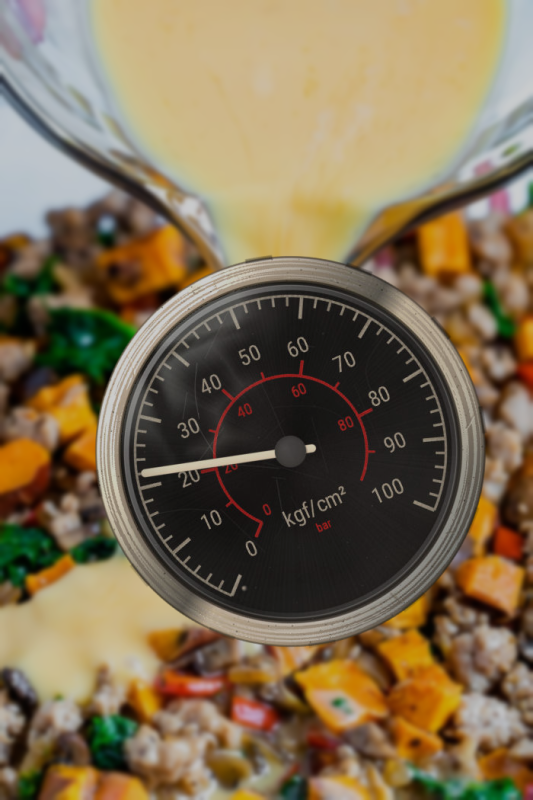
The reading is 22 kg/cm²
